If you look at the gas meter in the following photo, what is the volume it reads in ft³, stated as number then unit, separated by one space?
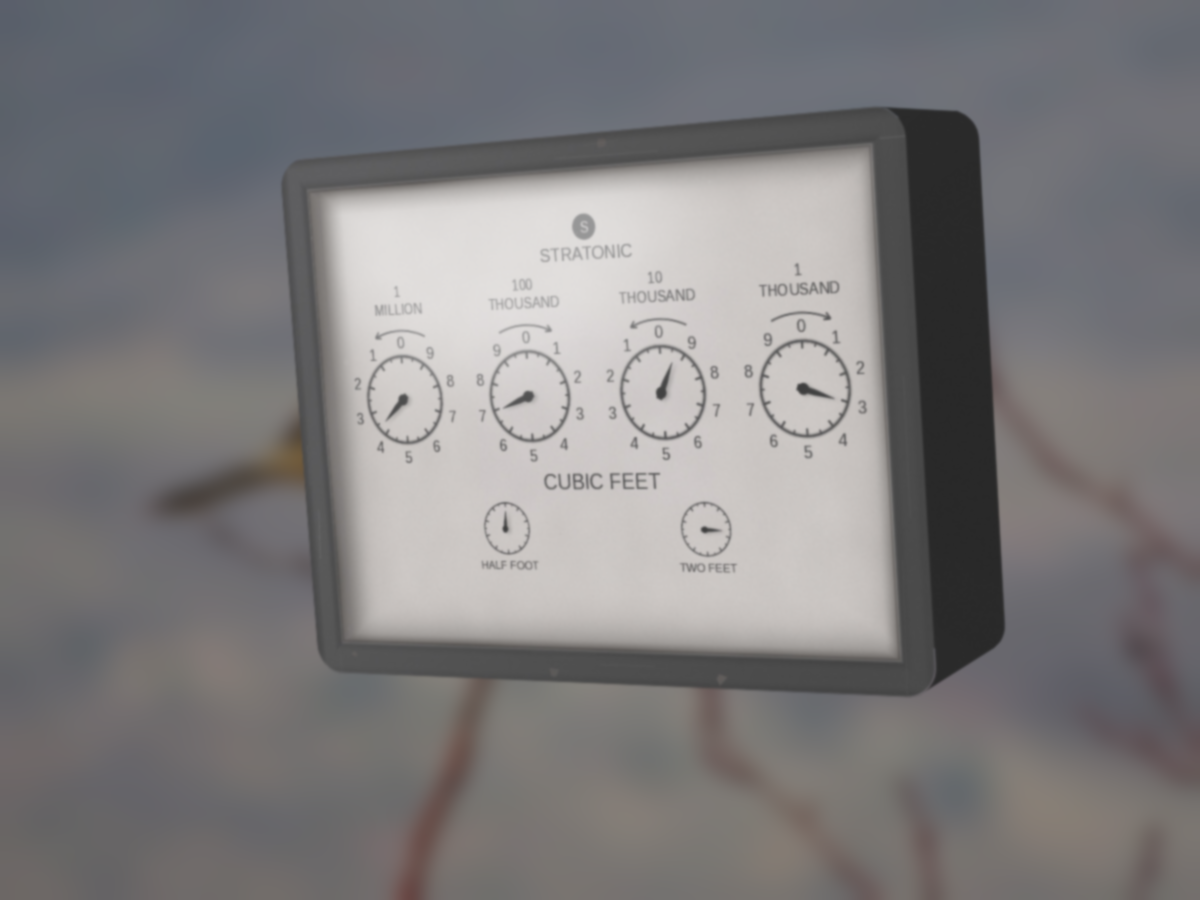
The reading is 369300 ft³
